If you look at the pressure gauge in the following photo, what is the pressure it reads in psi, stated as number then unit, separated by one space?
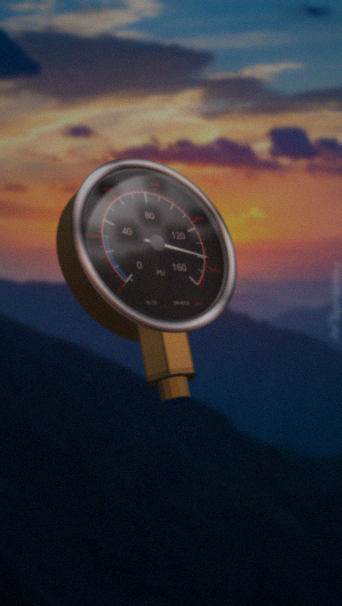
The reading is 140 psi
